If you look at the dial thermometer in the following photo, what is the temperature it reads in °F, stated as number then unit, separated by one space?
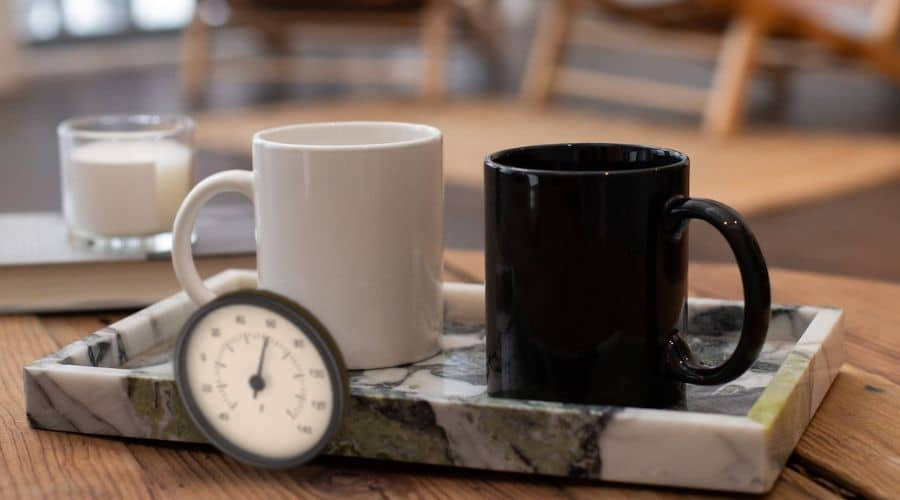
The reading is 60 °F
